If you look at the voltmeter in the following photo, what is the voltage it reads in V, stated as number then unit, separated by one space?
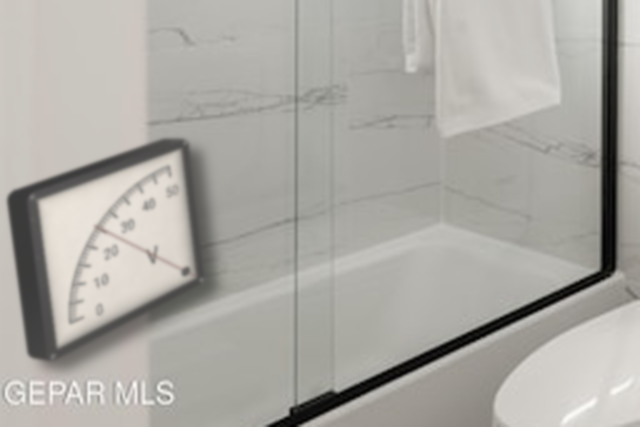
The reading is 25 V
